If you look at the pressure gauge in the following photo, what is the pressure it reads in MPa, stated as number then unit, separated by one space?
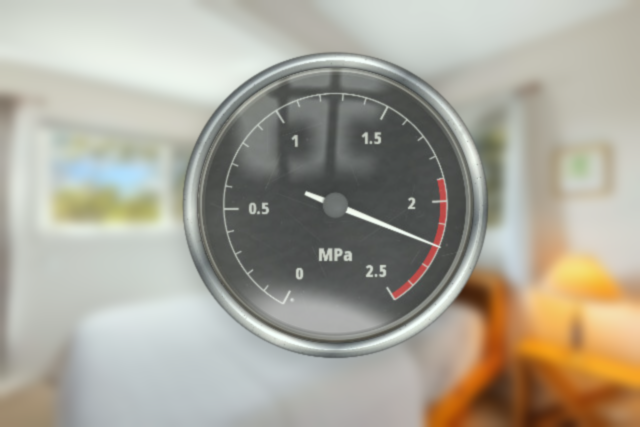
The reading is 2.2 MPa
